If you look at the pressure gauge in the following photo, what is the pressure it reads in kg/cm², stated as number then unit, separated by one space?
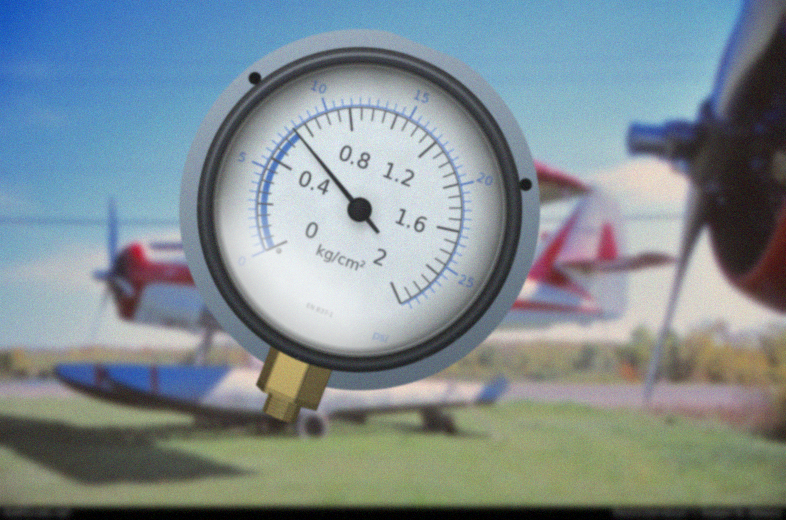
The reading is 0.55 kg/cm²
